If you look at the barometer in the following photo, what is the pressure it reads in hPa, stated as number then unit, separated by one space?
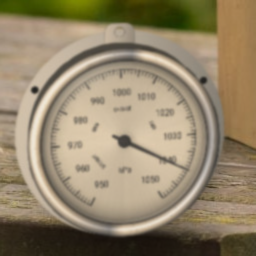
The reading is 1040 hPa
